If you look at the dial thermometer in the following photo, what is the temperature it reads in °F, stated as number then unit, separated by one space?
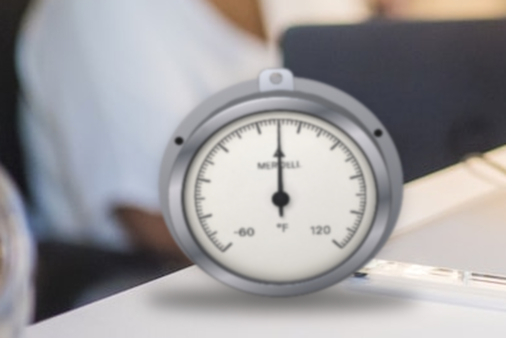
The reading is 30 °F
